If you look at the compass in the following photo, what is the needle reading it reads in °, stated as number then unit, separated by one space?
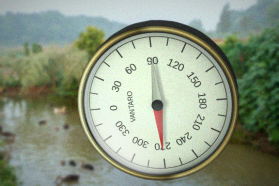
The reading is 270 °
